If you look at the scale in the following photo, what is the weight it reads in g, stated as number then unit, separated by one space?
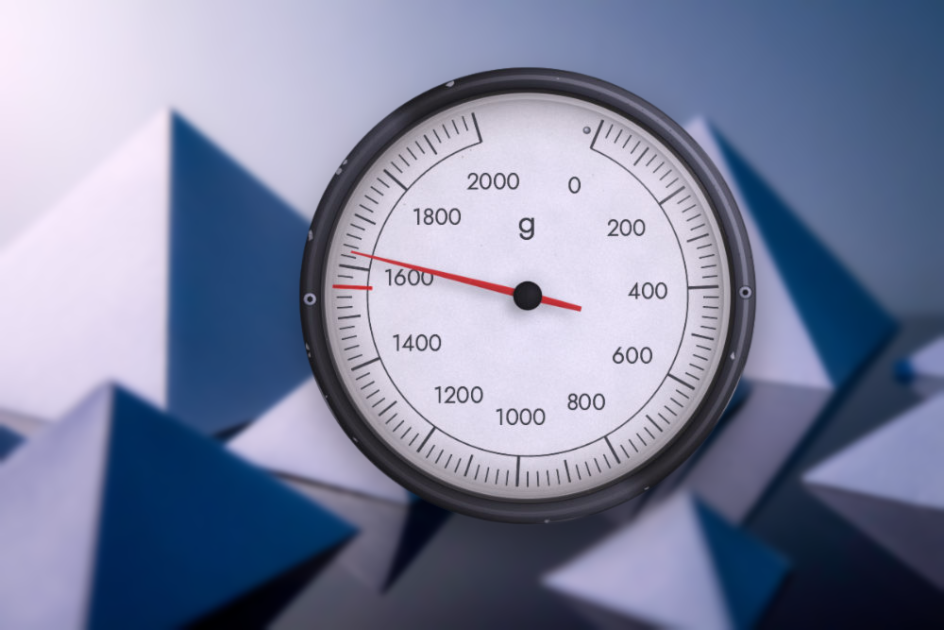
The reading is 1630 g
